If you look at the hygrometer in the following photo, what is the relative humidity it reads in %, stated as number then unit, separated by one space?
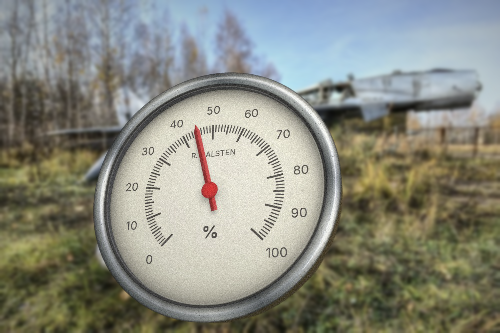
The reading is 45 %
